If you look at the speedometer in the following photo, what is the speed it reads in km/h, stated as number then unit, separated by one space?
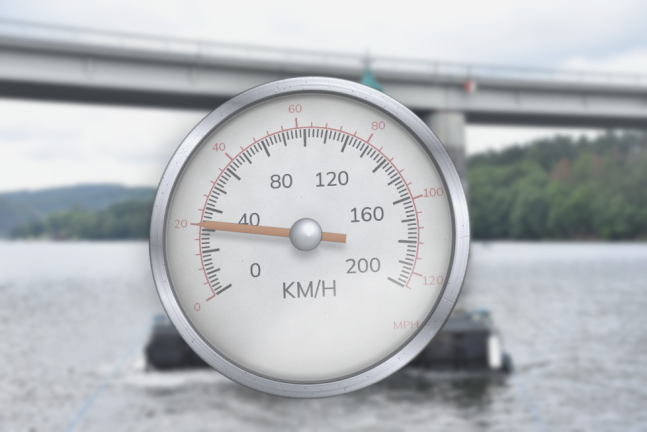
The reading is 32 km/h
